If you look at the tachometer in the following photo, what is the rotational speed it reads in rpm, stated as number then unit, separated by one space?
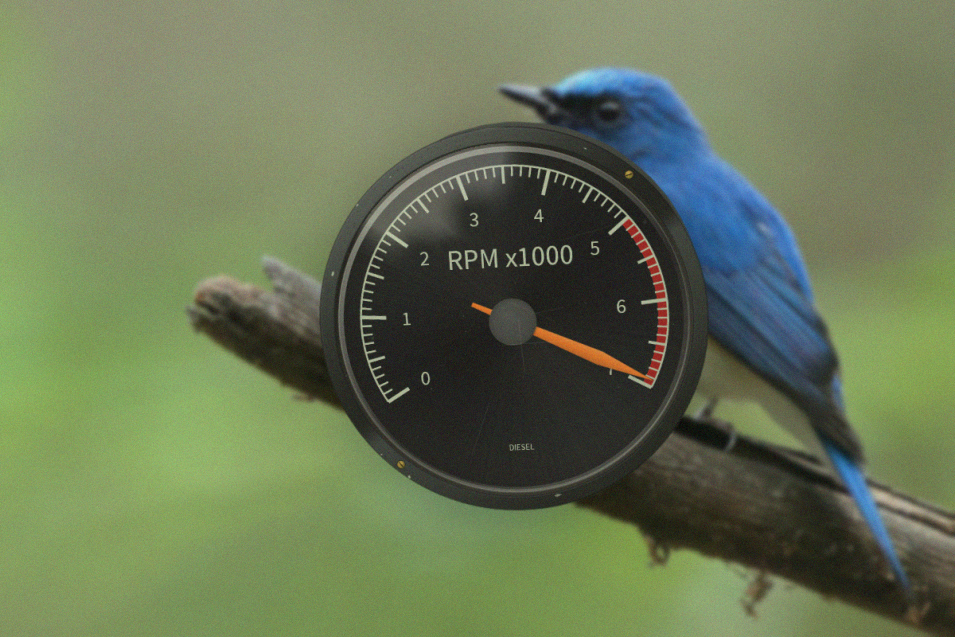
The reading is 6900 rpm
